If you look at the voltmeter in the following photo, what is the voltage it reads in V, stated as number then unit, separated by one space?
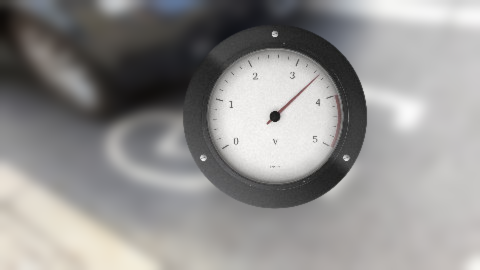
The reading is 3.5 V
